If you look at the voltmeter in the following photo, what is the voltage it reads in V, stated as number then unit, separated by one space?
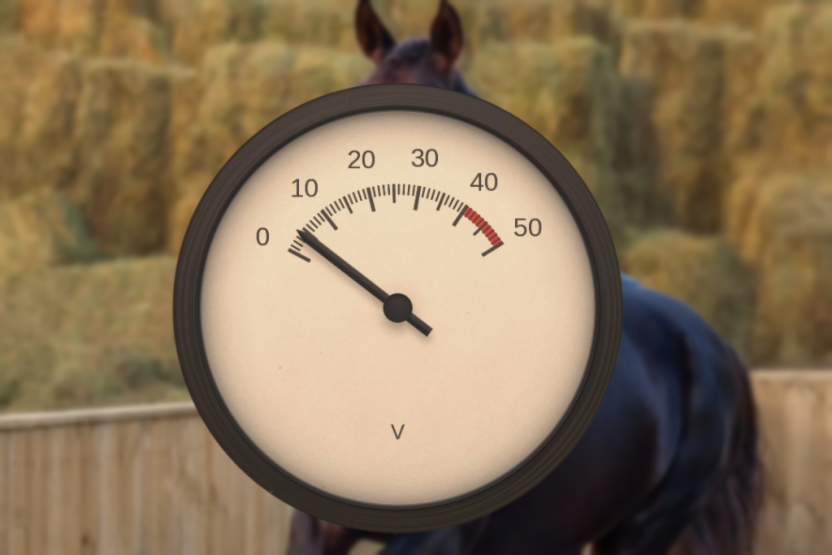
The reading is 4 V
